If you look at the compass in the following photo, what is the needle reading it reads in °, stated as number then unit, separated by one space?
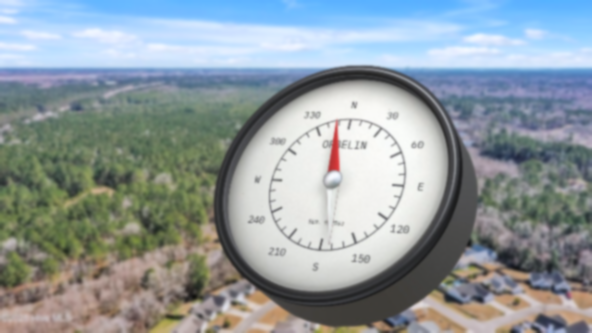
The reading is 350 °
